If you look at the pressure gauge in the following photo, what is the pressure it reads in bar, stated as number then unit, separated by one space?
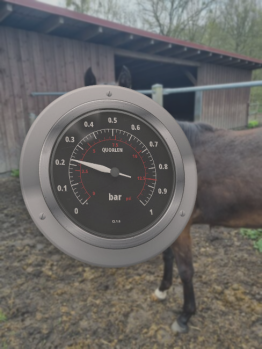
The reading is 0.22 bar
